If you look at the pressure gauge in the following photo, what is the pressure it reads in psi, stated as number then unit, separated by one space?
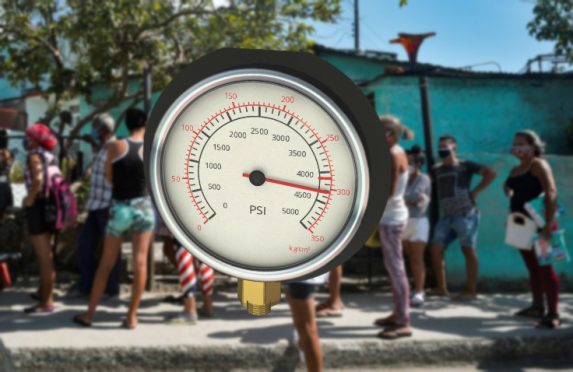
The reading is 4300 psi
